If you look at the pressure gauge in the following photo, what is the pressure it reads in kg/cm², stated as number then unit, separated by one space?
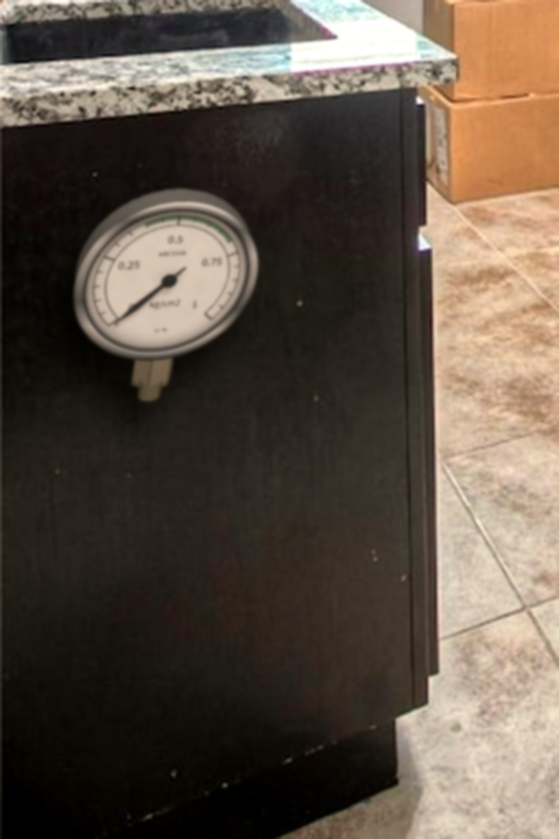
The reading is 0 kg/cm²
